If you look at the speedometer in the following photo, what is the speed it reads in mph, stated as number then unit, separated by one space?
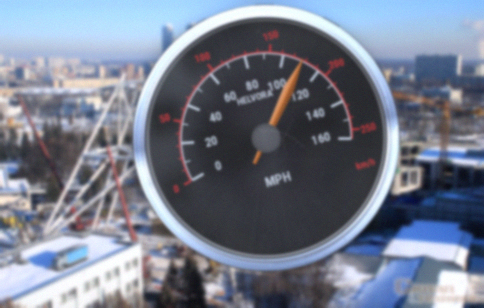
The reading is 110 mph
